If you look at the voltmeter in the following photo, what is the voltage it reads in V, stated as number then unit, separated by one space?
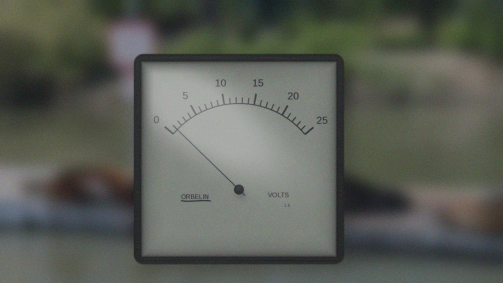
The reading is 1 V
